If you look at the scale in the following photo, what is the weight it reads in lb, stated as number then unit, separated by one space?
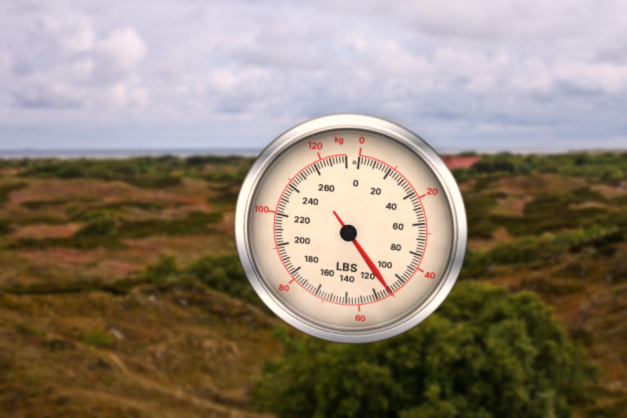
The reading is 110 lb
